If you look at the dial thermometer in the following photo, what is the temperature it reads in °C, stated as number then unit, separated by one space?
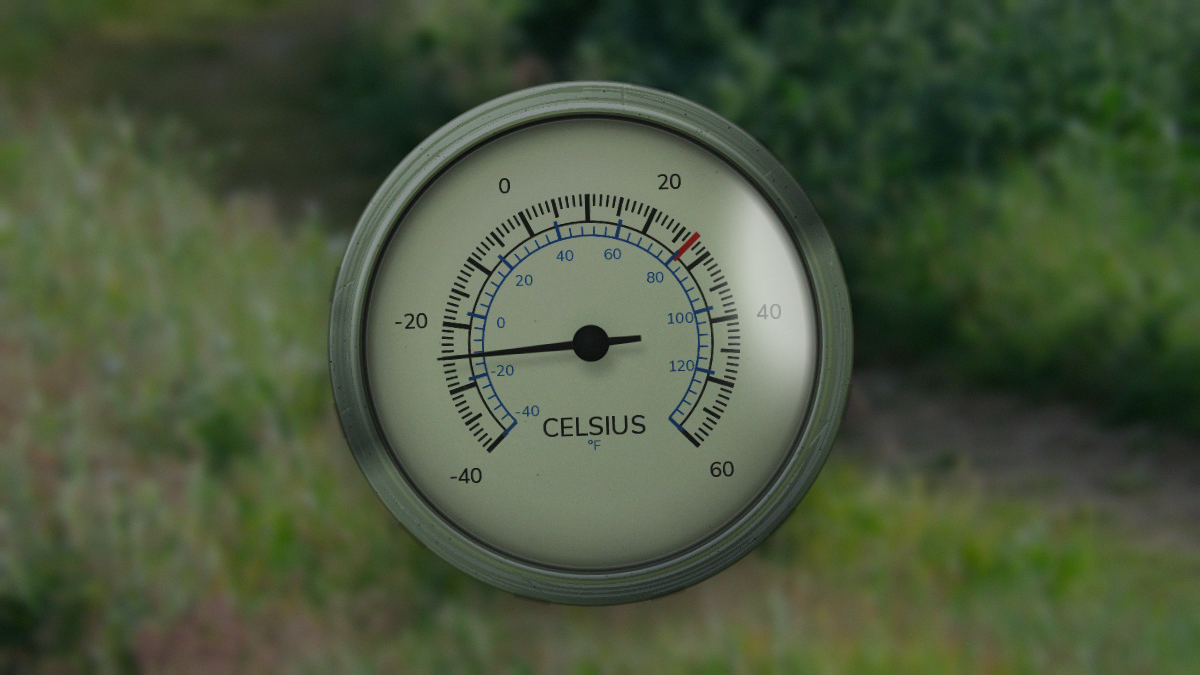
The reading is -25 °C
